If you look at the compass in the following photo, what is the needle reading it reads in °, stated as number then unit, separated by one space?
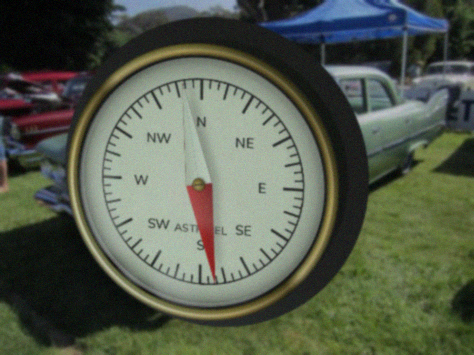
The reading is 170 °
